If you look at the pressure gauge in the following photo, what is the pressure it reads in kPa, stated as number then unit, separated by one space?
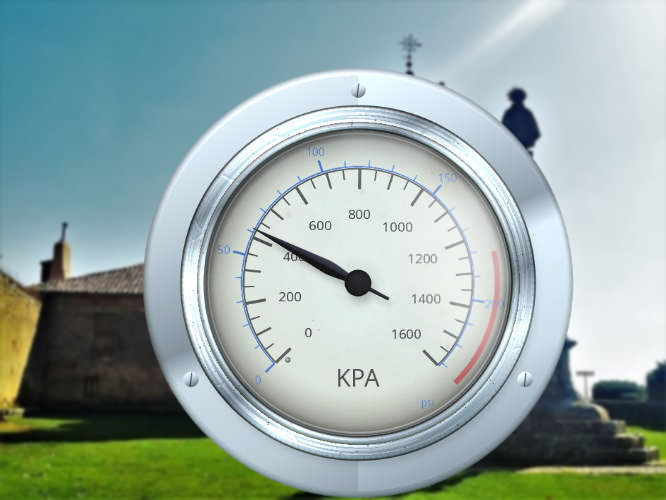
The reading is 425 kPa
